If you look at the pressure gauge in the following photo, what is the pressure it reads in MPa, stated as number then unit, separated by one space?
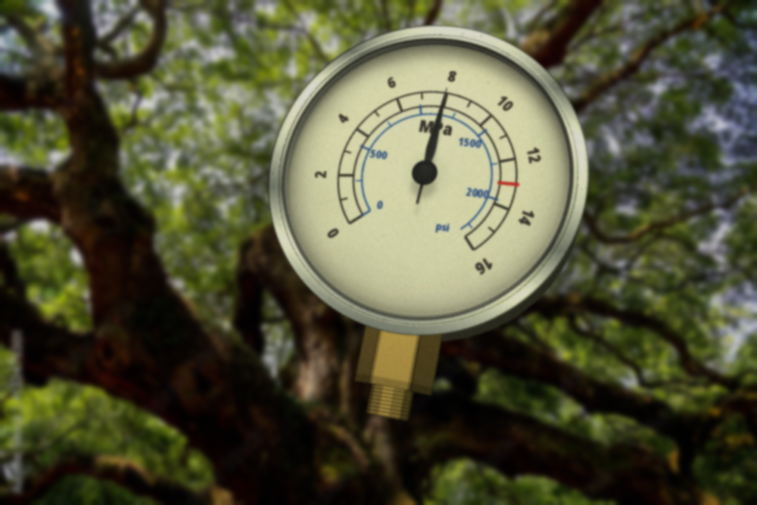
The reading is 8 MPa
